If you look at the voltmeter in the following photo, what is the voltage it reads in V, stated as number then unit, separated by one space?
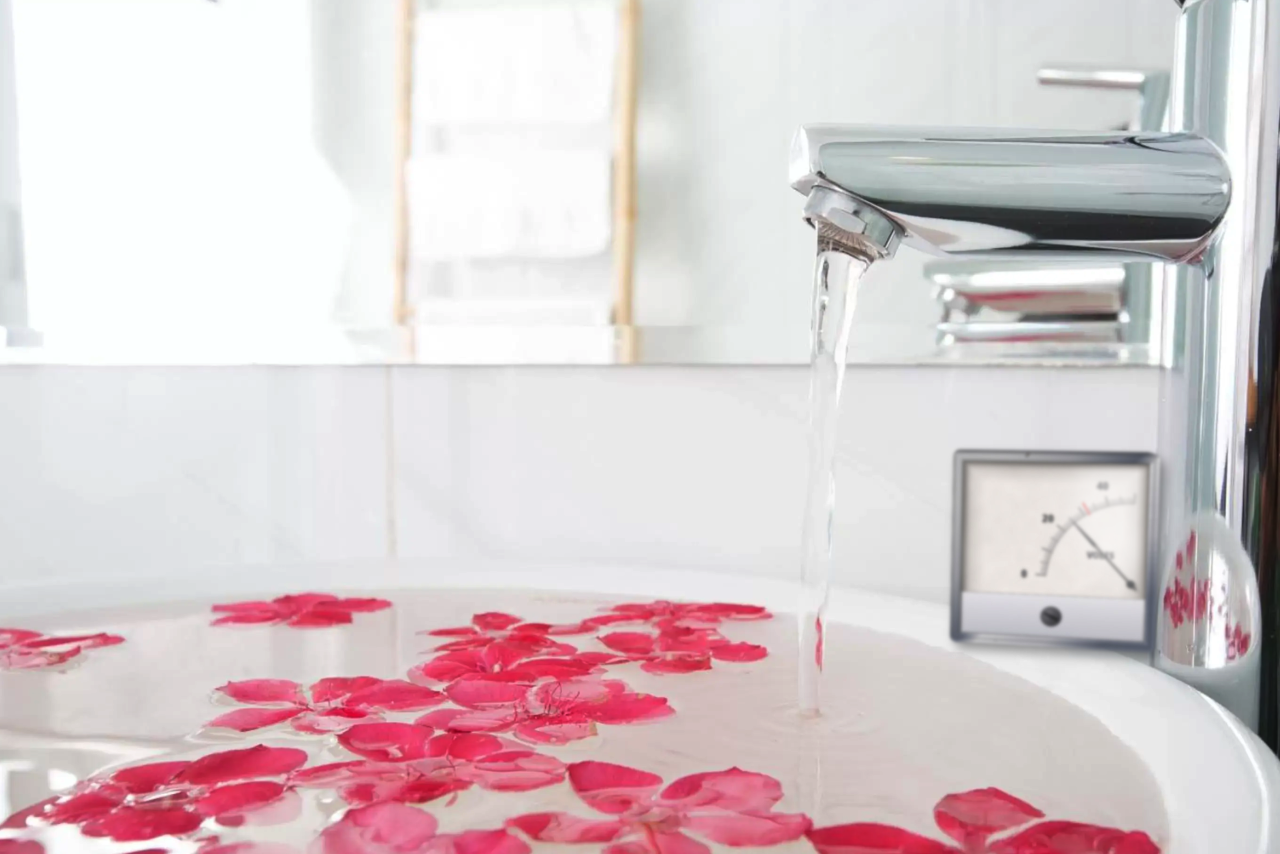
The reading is 25 V
